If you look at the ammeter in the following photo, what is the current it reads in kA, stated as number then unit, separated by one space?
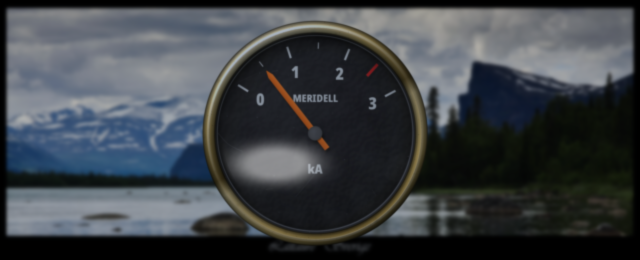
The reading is 0.5 kA
